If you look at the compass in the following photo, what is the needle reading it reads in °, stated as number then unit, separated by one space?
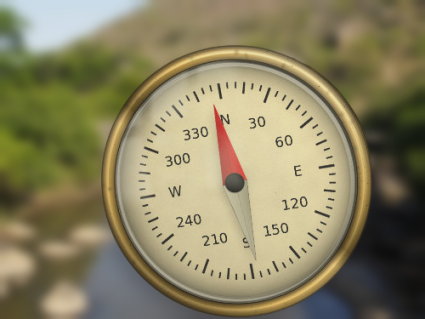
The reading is 355 °
